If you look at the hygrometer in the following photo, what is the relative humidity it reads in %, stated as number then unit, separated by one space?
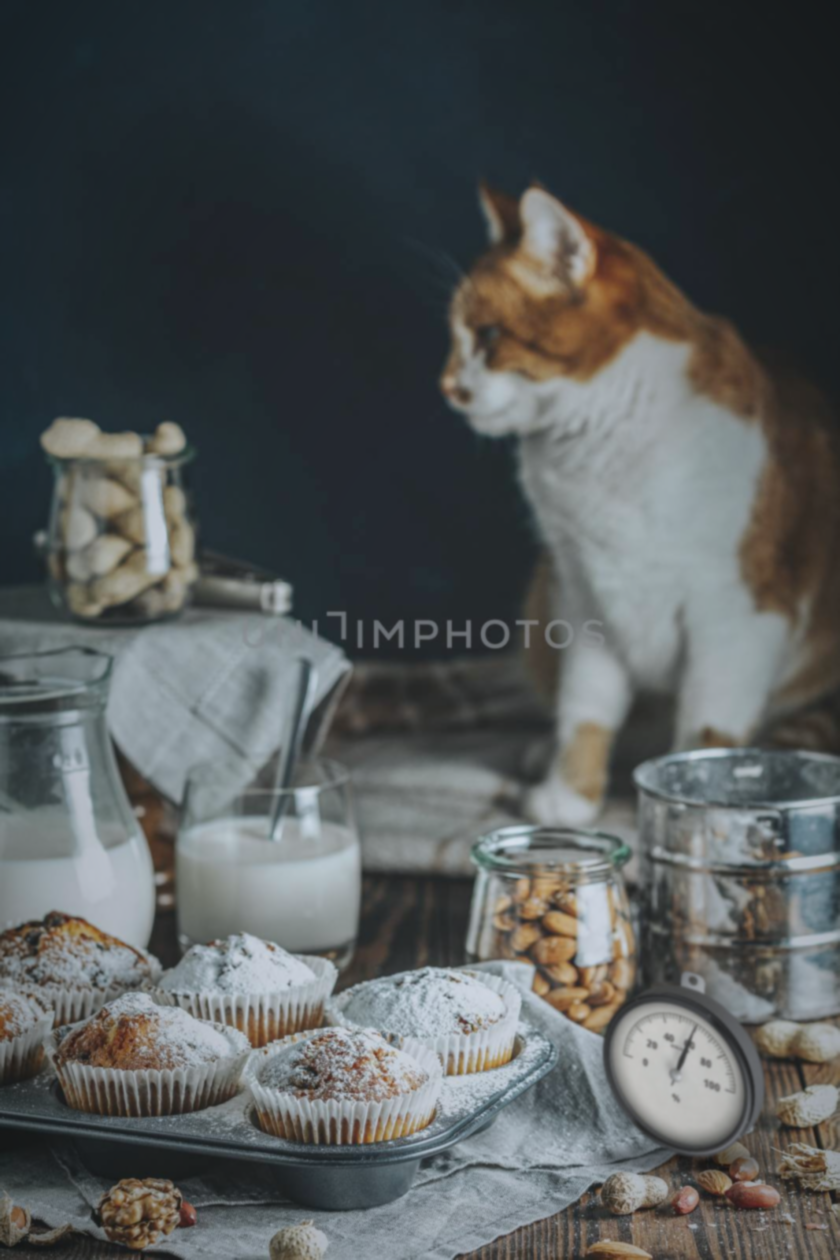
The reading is 60 %
